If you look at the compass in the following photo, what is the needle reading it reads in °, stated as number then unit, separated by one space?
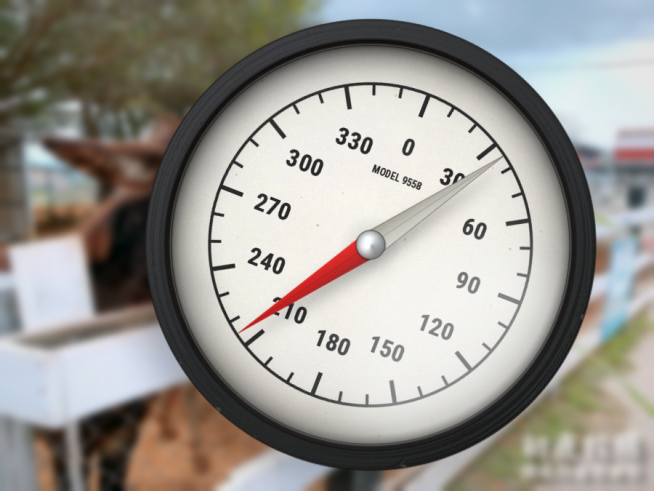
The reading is 215 °
